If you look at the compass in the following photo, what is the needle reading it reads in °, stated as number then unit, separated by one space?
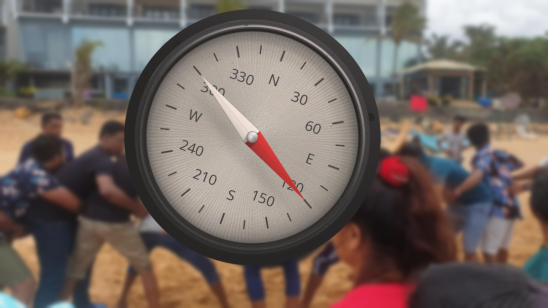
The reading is 120 °
